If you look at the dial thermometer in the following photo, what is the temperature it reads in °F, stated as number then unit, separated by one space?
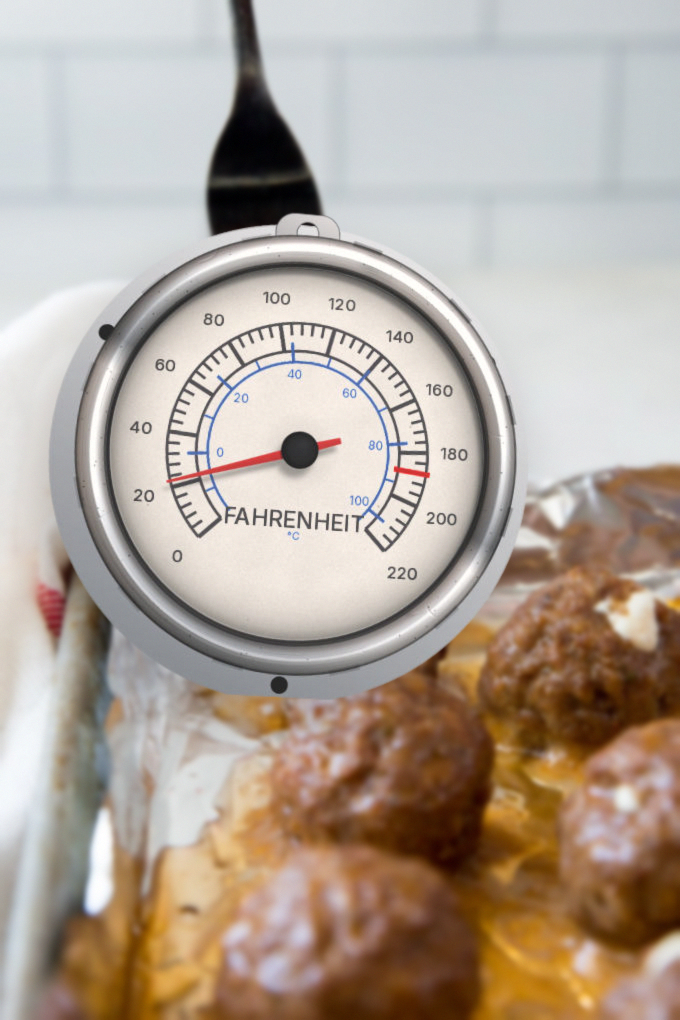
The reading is 22 °F
